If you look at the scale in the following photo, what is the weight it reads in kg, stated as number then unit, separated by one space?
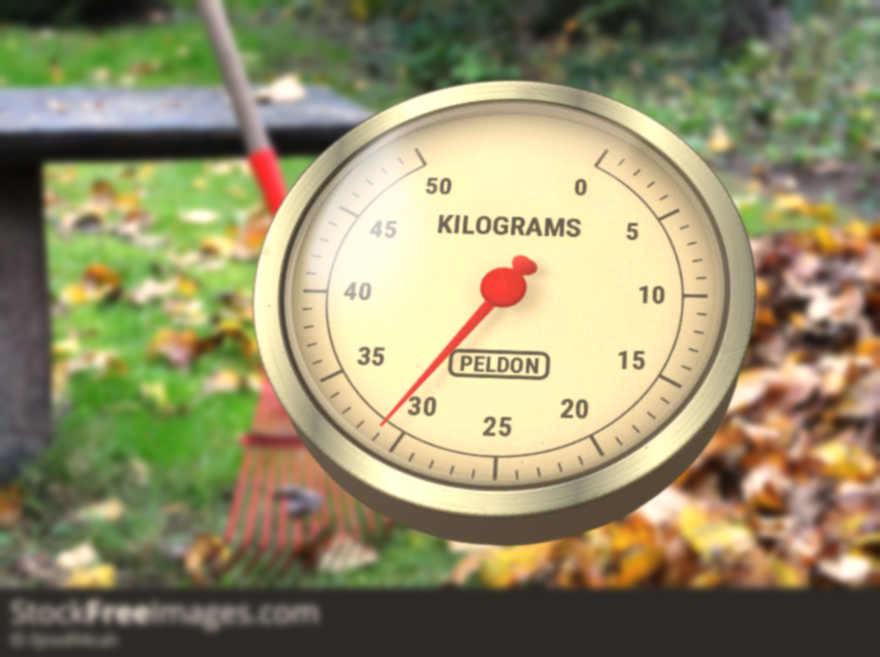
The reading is 31 kg
